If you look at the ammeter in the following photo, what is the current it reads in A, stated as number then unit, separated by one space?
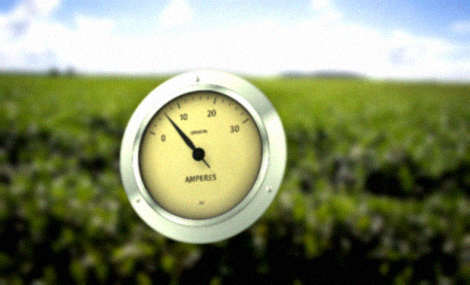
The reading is 6 A
